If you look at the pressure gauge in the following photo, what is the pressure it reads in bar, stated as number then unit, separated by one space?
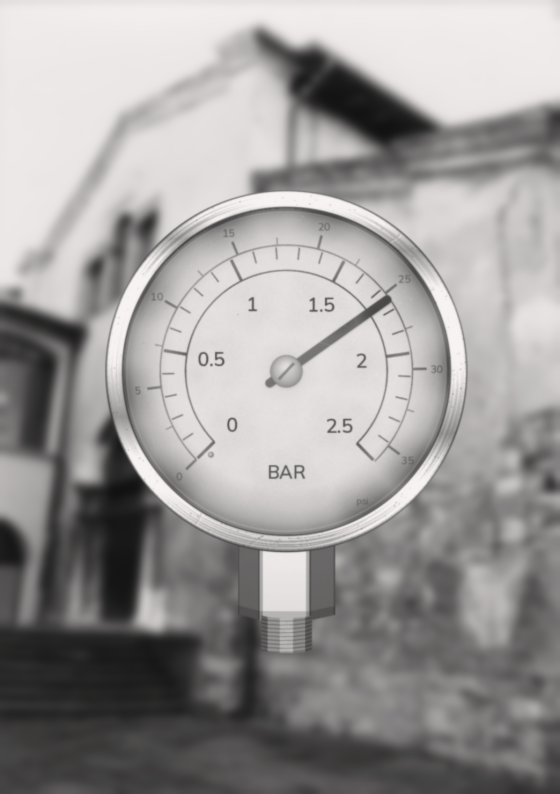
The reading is 1.75 bar
